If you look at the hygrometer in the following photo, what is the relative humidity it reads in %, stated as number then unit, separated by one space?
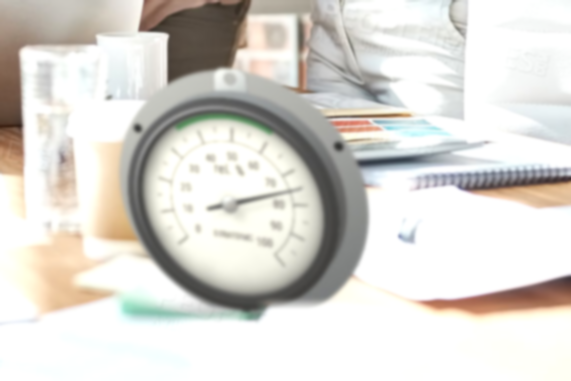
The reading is 75 %
